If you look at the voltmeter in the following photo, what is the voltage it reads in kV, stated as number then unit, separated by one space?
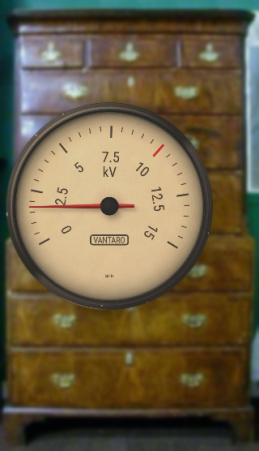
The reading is 1.75 kV
